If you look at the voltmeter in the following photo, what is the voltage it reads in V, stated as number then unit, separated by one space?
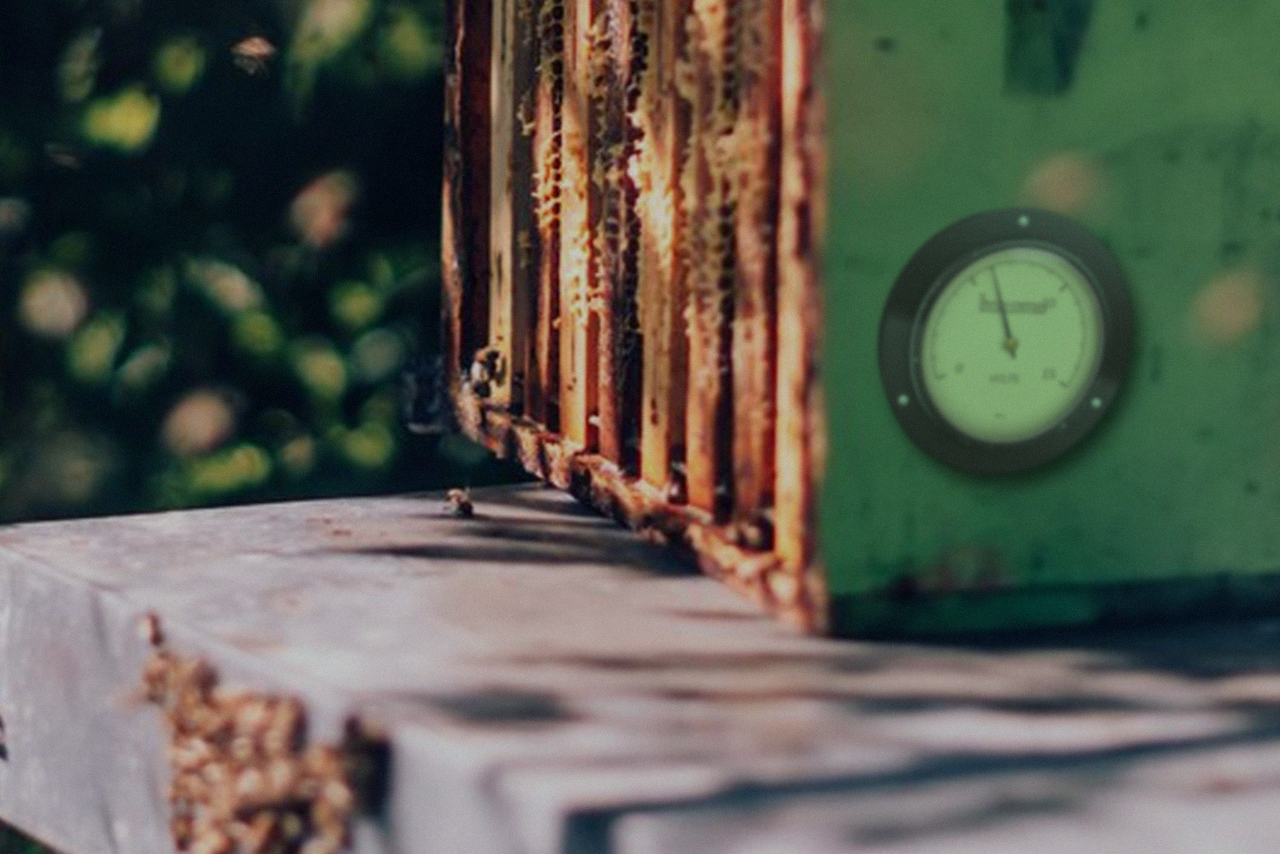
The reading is 6 V
